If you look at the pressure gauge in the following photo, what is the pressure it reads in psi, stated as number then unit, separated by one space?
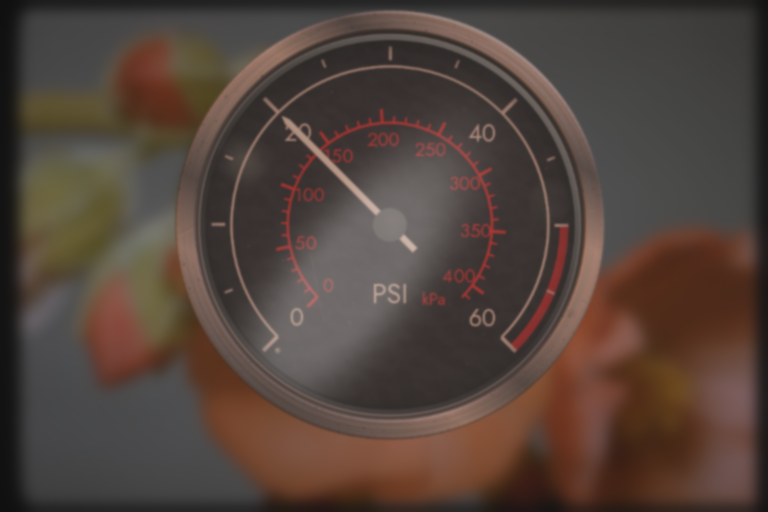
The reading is 20 psi
